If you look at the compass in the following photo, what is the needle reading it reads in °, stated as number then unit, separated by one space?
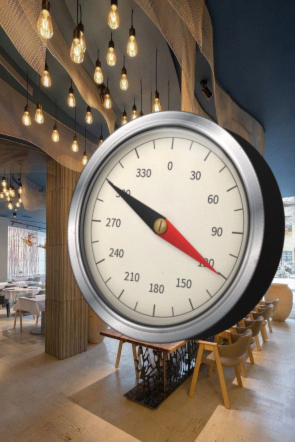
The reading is 120 °
